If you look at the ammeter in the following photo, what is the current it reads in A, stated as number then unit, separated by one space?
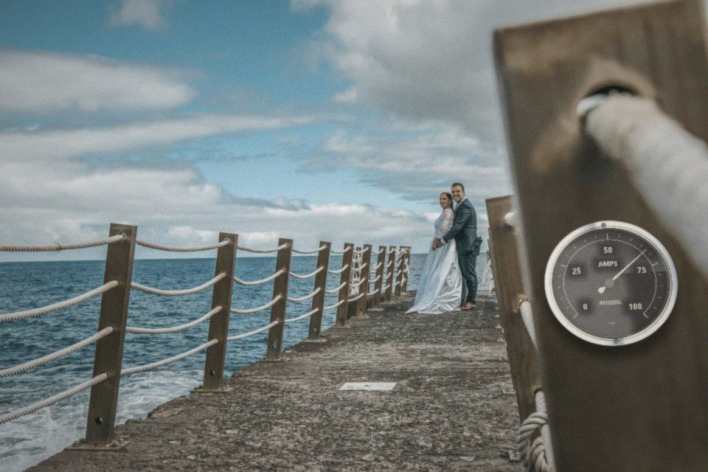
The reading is 67.5 A
